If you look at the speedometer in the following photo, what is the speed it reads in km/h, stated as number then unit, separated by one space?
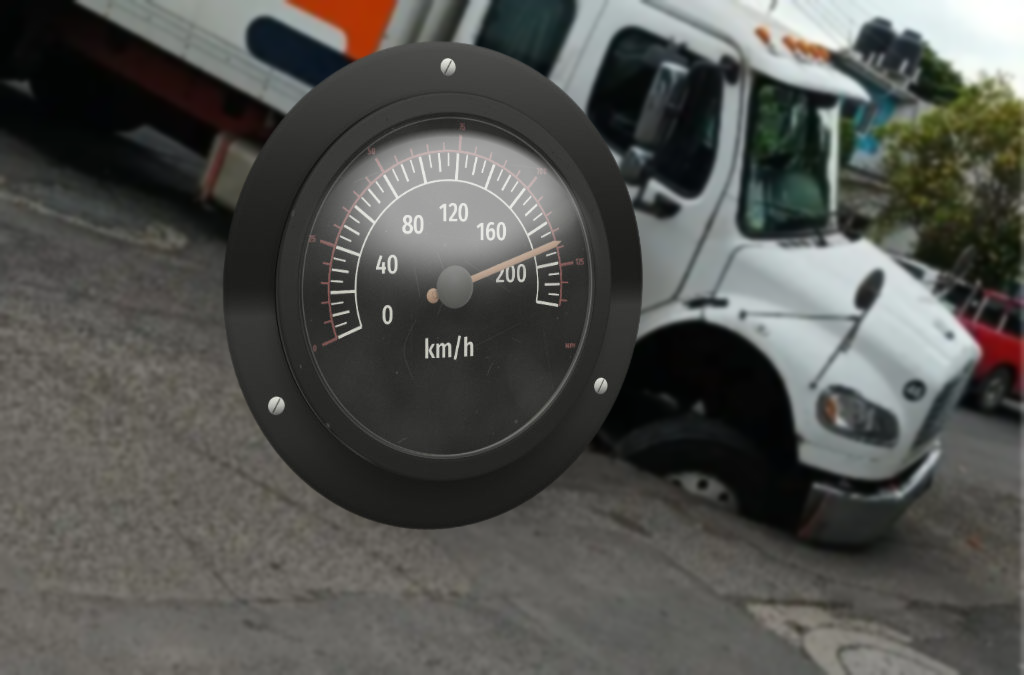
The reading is 190 km/h
